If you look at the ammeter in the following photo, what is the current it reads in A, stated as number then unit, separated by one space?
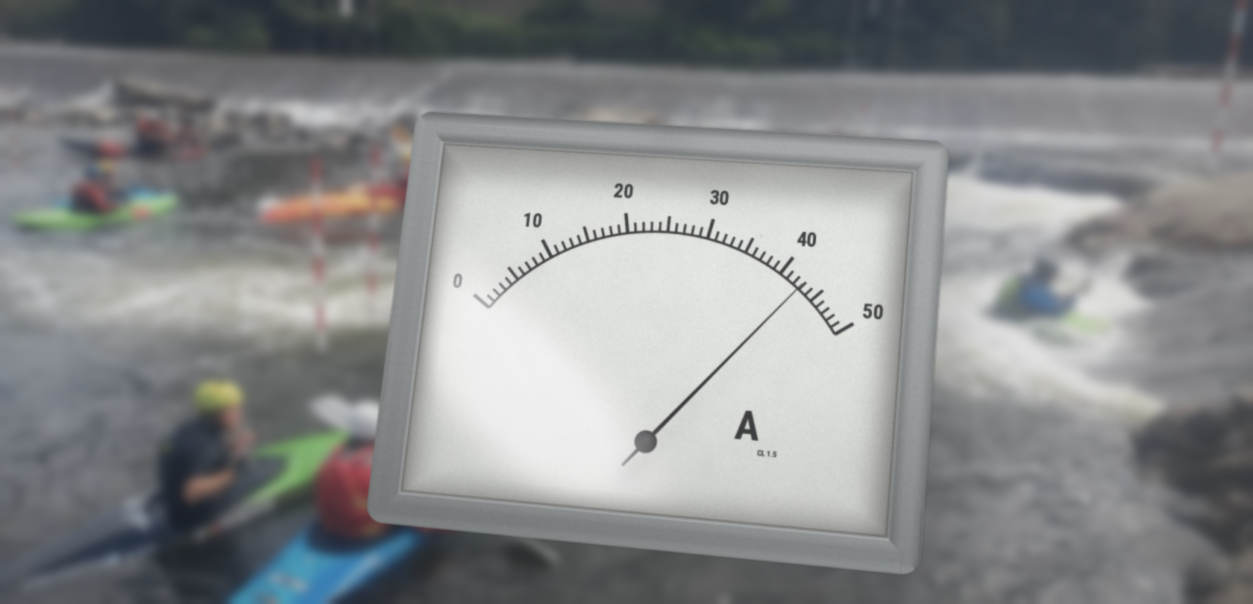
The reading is 43 A
